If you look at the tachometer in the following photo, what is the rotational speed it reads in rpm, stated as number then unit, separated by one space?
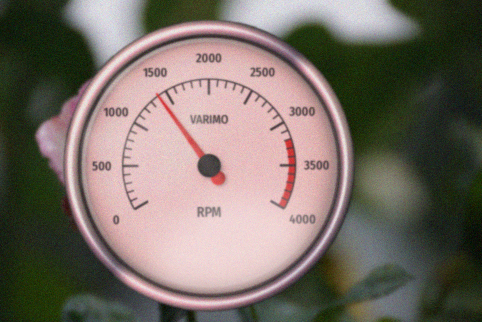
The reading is 1400 rpm
